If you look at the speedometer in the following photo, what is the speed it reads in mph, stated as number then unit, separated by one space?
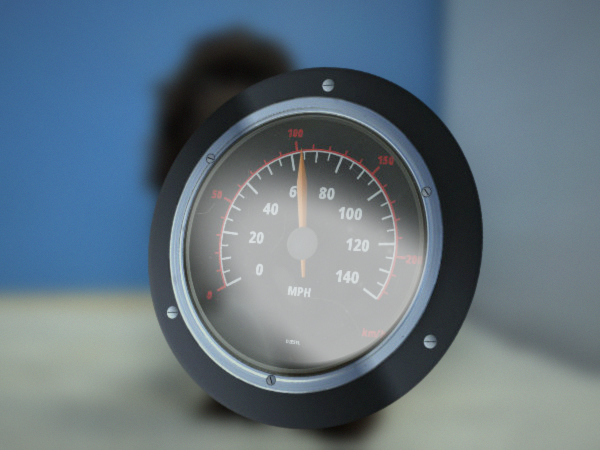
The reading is 65 mph
